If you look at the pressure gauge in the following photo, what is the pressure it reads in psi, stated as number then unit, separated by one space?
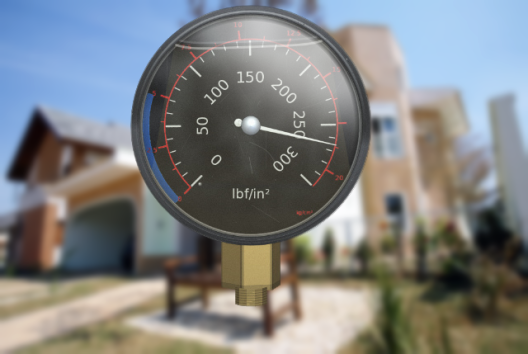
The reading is 265 psi
